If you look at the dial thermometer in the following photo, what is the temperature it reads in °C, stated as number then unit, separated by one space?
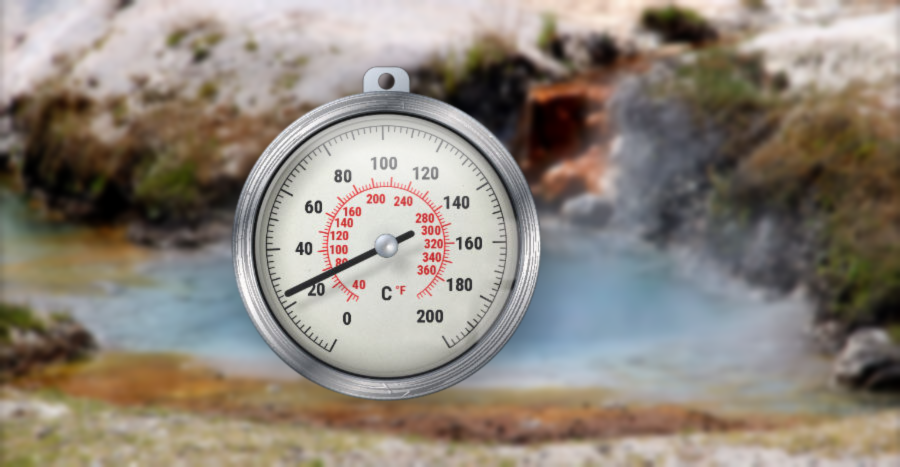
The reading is 24 °C
